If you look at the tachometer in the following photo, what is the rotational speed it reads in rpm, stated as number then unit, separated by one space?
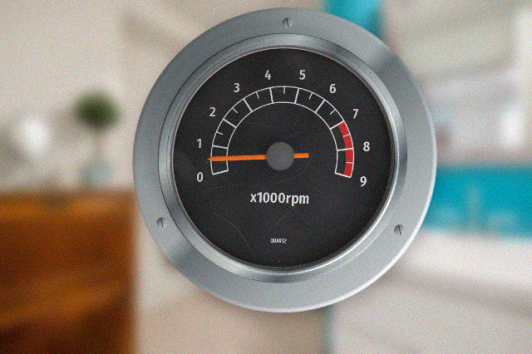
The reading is 500 rpm
